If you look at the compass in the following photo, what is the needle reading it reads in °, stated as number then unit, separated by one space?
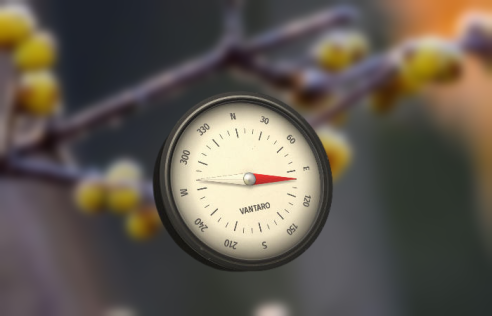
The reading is 100 °
